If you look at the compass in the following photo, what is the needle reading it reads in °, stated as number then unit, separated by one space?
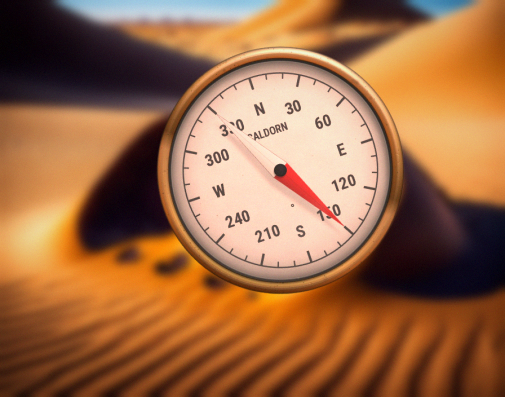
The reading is 150 °
